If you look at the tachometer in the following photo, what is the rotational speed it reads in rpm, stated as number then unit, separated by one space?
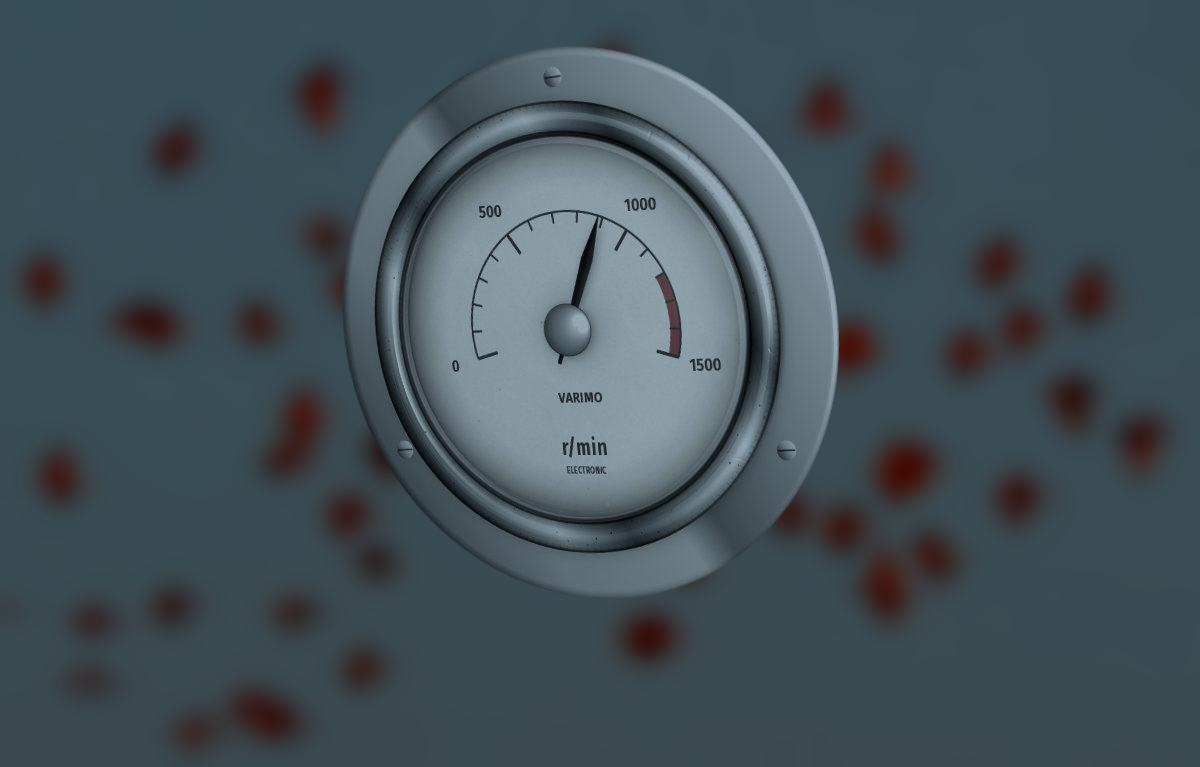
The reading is 900 rpm
